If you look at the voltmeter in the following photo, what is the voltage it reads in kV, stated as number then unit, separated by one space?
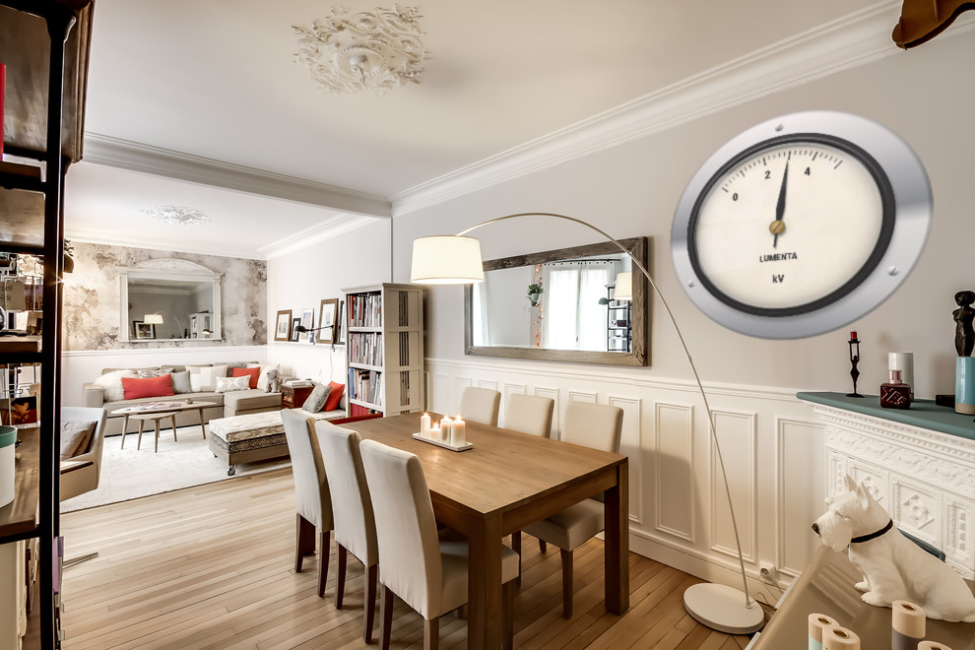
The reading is 3 kV
